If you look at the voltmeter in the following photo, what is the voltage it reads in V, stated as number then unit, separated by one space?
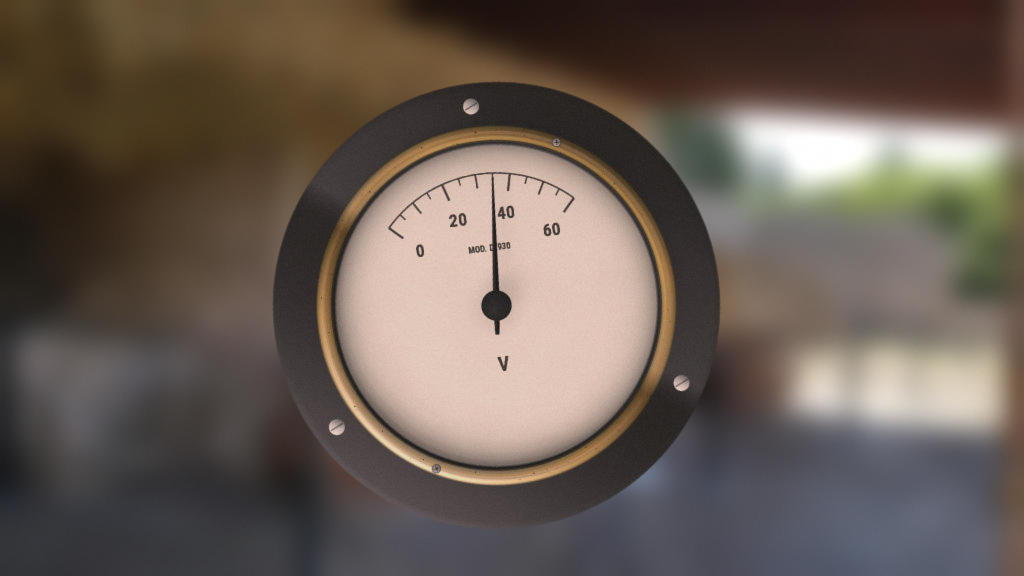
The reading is 35 V
